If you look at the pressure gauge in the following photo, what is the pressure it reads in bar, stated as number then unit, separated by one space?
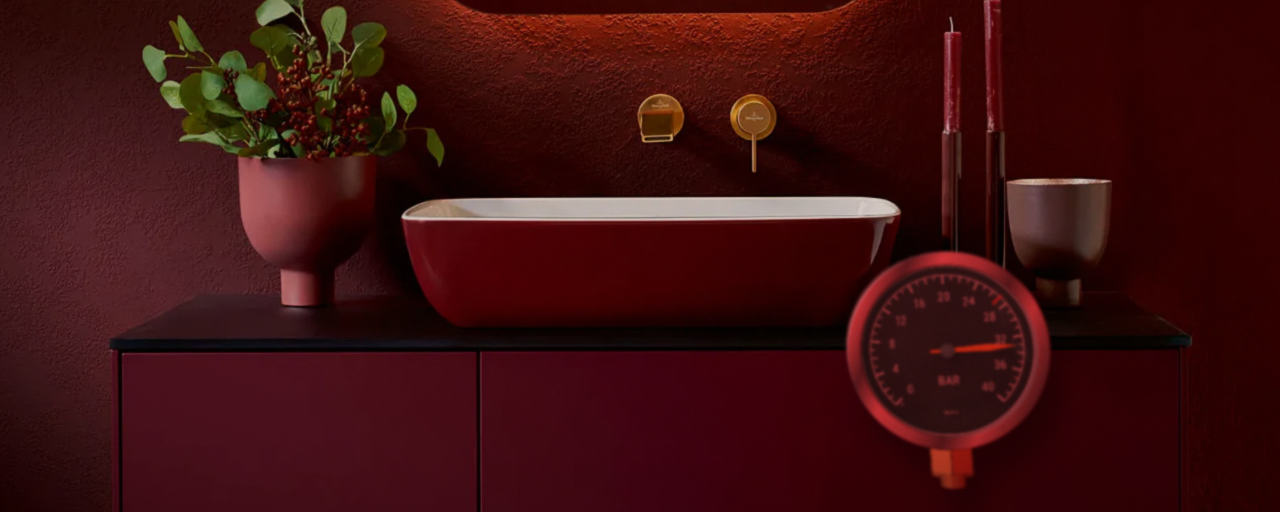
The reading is 33 bar
